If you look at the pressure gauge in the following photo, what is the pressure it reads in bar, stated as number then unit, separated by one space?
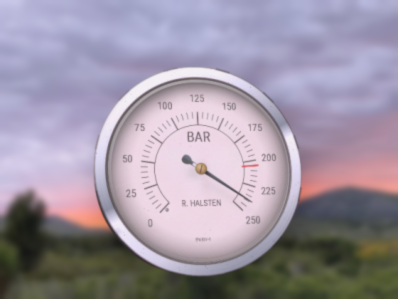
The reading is 240 bar
